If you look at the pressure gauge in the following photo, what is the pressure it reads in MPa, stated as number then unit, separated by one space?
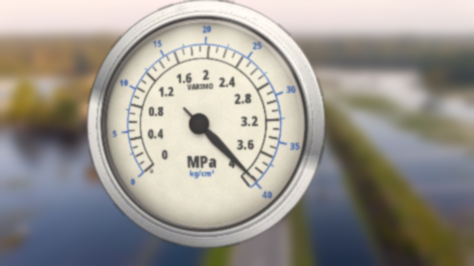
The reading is 3.9 MPa
